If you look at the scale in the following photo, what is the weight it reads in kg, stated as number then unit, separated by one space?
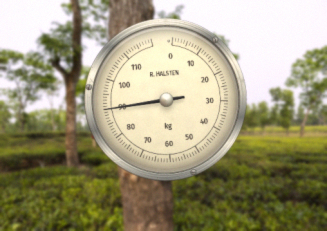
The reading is 90 kg
